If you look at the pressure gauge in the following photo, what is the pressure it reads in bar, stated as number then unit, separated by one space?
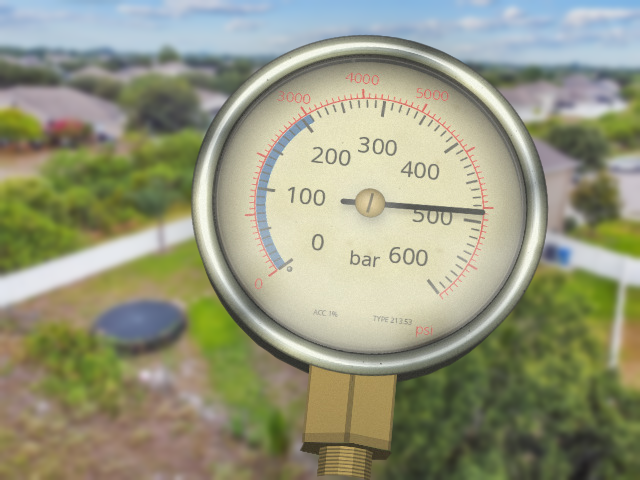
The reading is 490 bar
